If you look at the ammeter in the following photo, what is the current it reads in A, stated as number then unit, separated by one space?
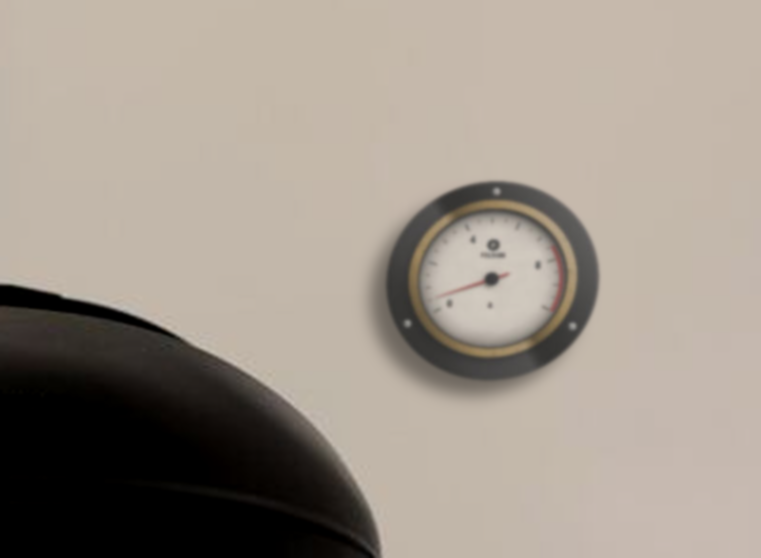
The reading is 0.5 A
